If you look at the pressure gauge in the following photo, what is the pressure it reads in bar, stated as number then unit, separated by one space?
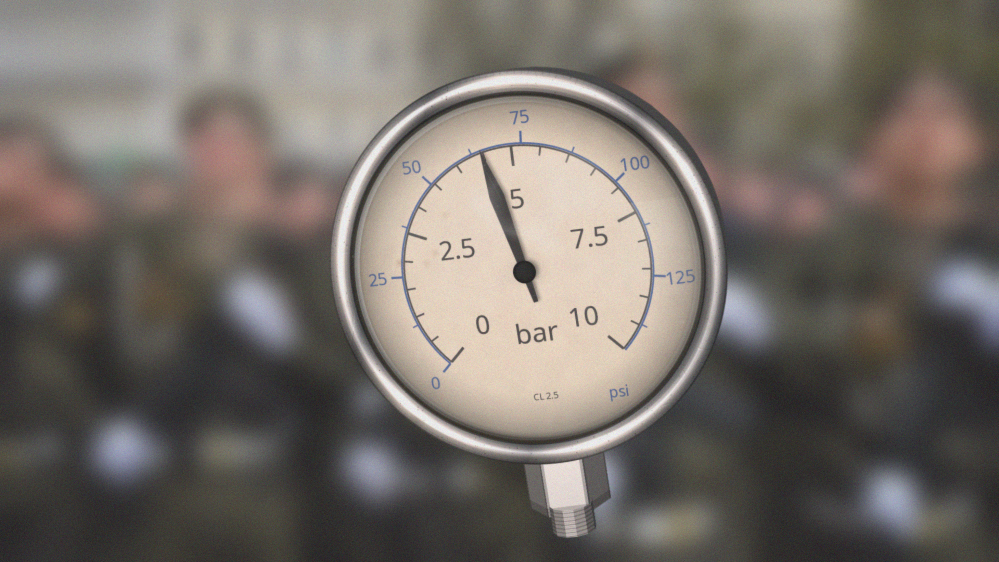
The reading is 4.5 bar
